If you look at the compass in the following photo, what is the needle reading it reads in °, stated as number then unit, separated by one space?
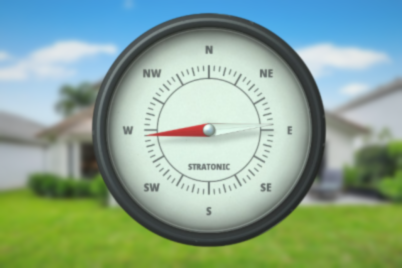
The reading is 265 °
